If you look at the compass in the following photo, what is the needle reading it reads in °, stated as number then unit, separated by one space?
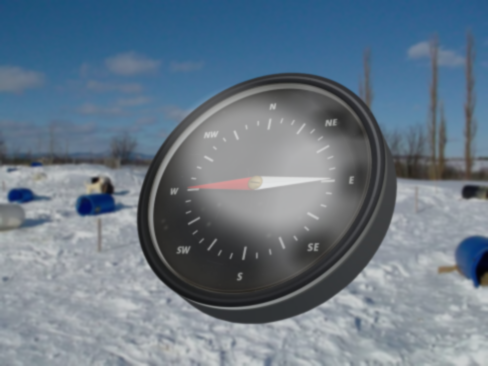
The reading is 270 °
